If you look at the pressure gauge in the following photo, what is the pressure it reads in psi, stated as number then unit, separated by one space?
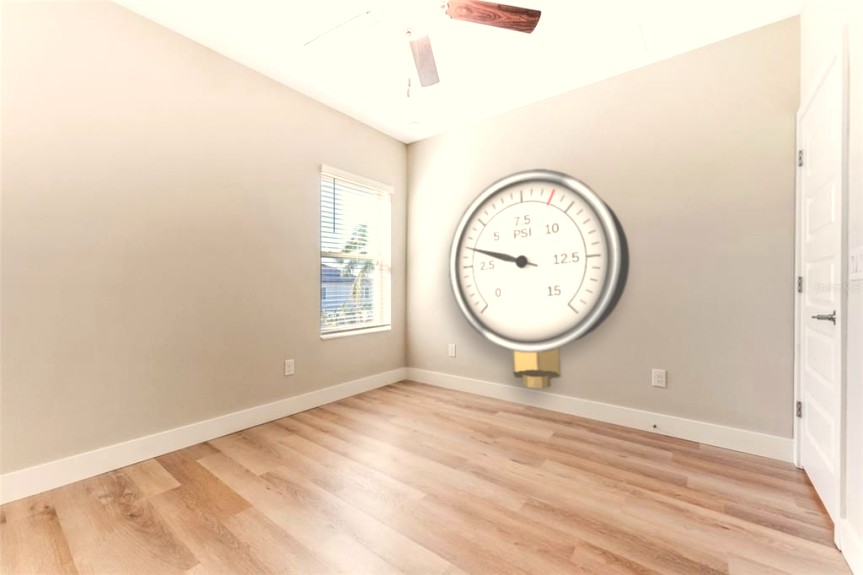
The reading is 3.5 psi
